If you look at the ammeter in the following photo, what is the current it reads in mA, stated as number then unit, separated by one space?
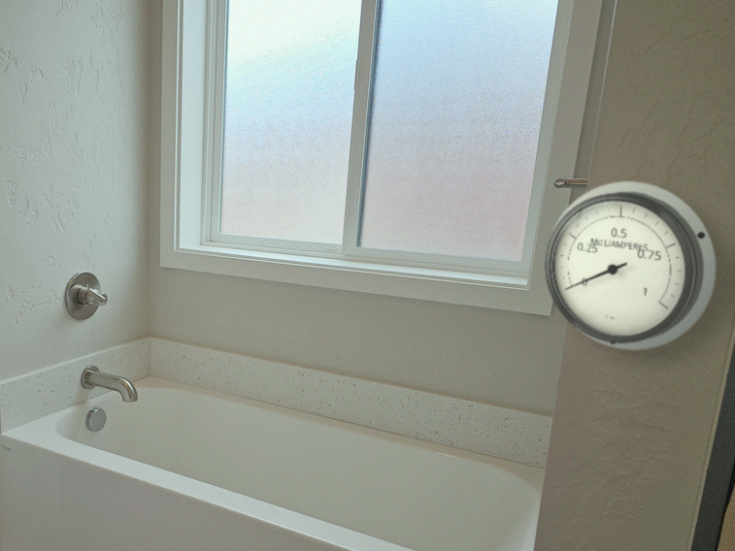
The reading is 0 mA
